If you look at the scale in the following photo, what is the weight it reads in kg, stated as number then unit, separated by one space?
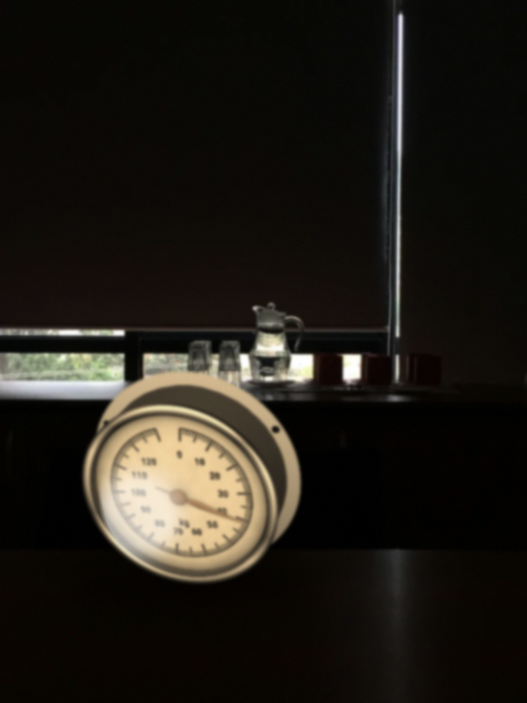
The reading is 40 kg
